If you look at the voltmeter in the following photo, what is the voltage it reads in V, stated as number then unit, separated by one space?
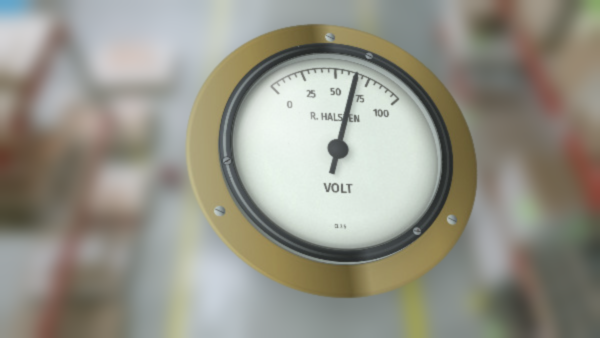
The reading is 65 V
